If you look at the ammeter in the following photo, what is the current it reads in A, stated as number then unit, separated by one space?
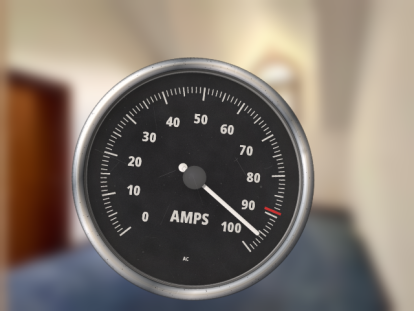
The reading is 96 A
